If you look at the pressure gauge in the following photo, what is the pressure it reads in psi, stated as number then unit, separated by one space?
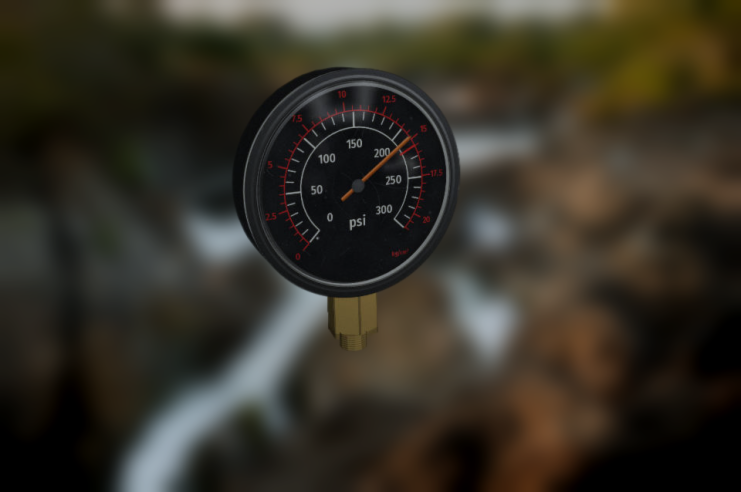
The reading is 210 psi
